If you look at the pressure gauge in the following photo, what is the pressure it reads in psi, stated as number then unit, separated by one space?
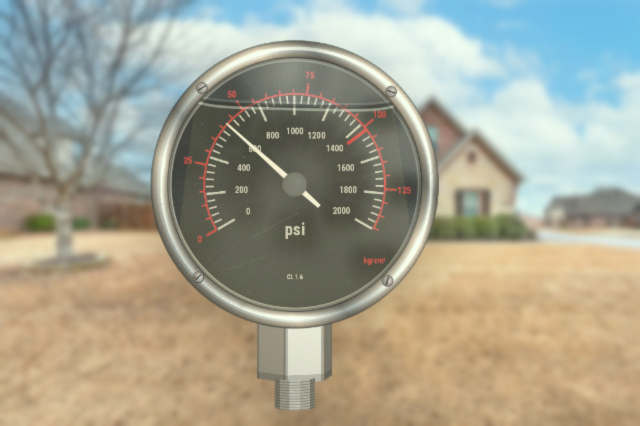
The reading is 600 psi
